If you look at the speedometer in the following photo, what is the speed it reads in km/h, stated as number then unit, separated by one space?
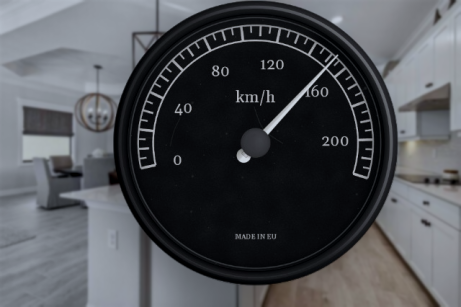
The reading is 152.5 km/h
